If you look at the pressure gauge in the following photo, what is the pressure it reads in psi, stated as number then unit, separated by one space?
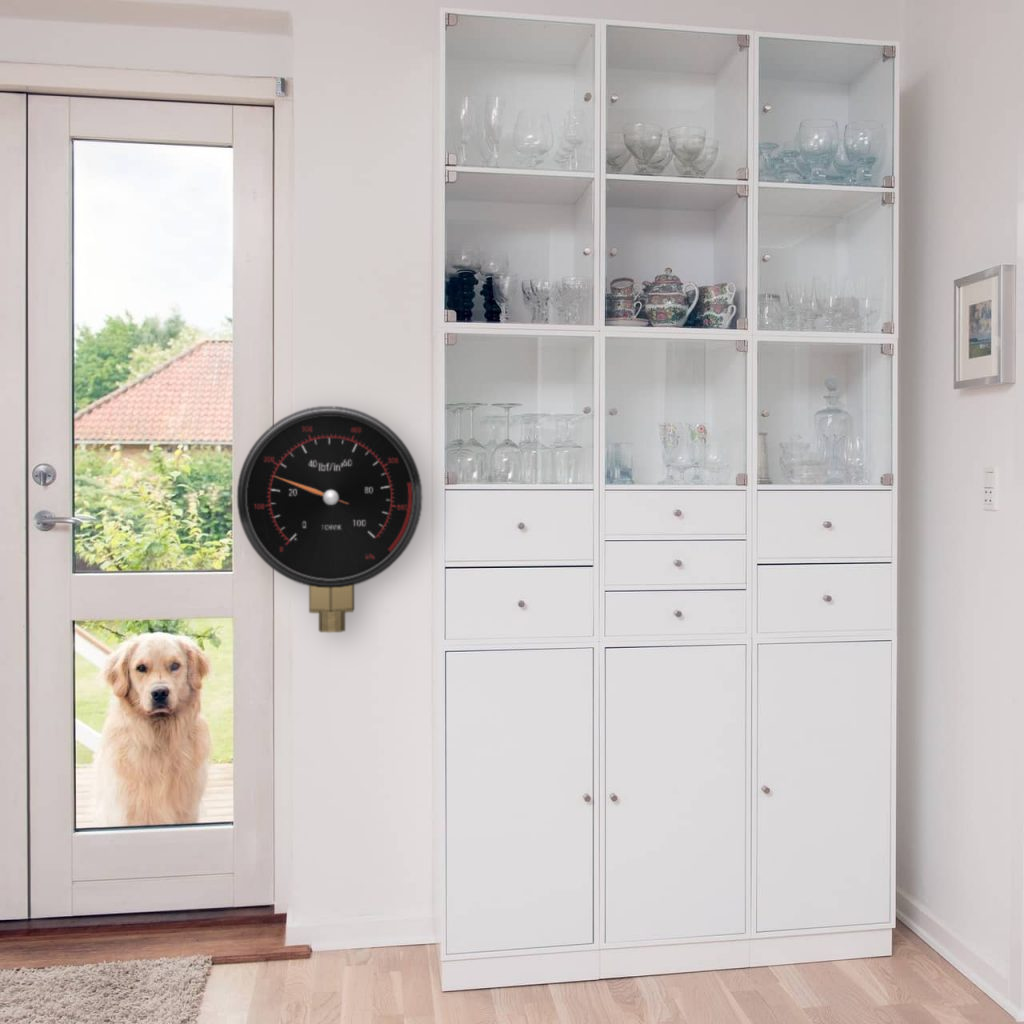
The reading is 25 psi
